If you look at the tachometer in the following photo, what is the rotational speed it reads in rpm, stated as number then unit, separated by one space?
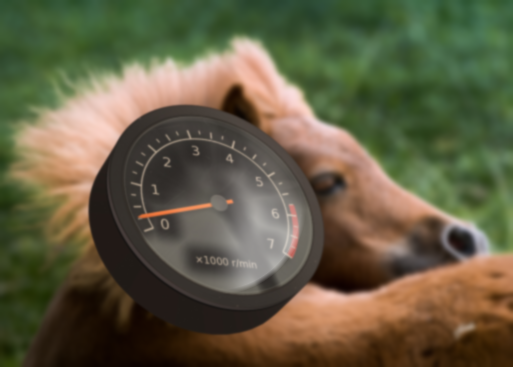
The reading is 250 rpm
